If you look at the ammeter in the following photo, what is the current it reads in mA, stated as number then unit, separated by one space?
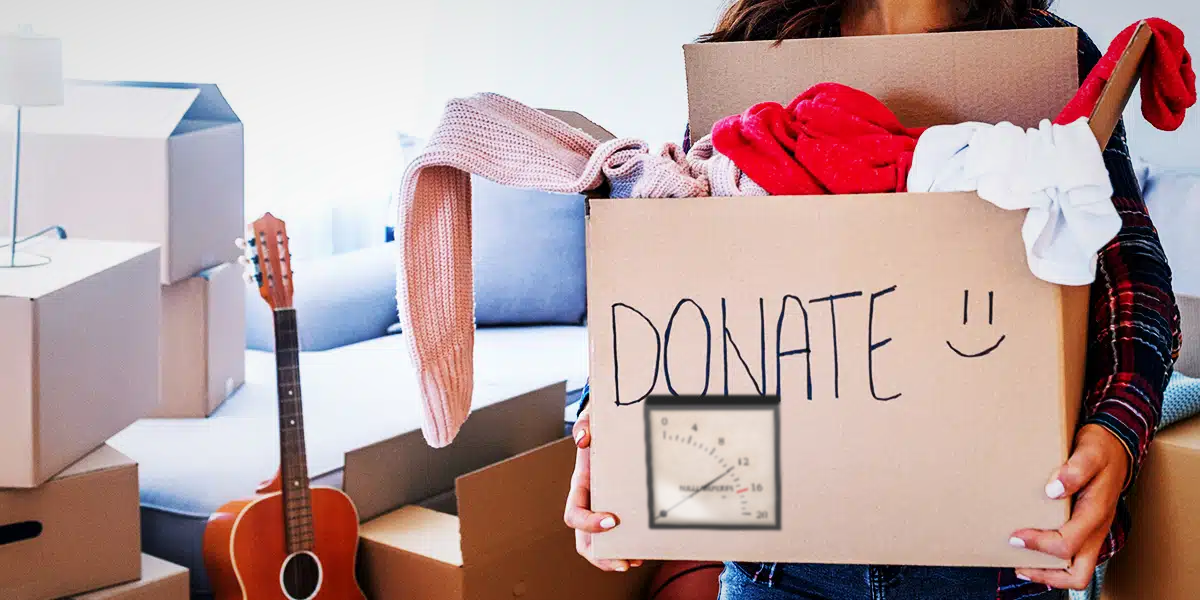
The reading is 12 mA
